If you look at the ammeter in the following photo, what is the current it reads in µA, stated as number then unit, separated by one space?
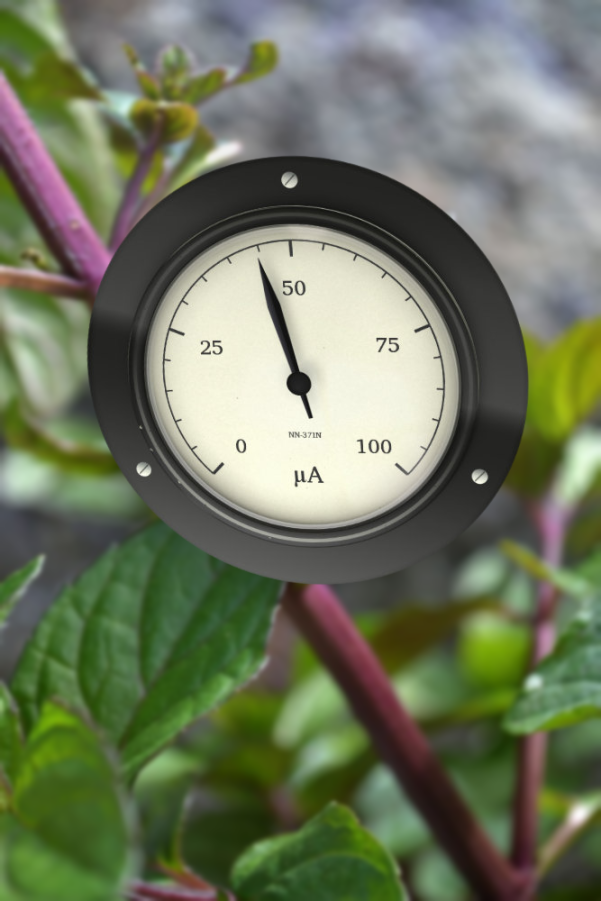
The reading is 45 µA
